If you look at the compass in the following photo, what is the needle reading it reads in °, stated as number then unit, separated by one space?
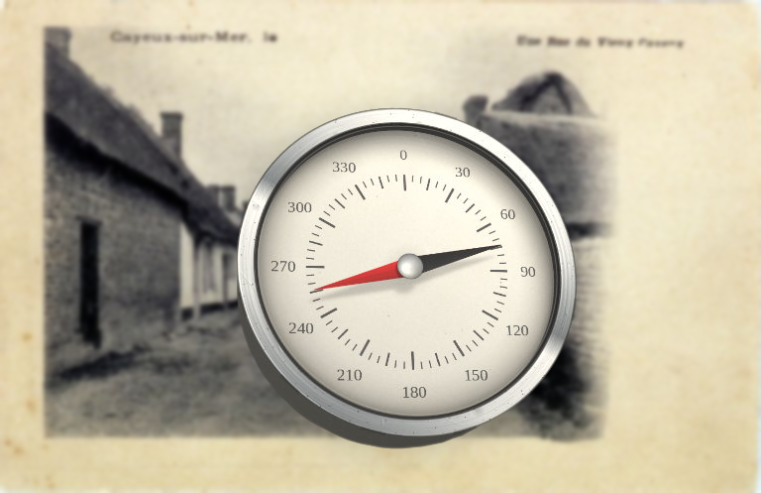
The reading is 255 °
